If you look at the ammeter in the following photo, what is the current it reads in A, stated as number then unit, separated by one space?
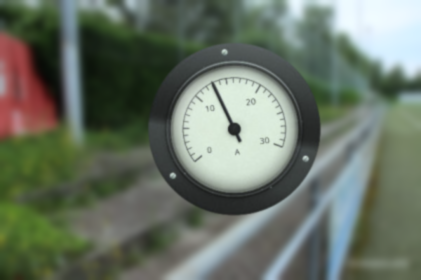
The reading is 13 A
